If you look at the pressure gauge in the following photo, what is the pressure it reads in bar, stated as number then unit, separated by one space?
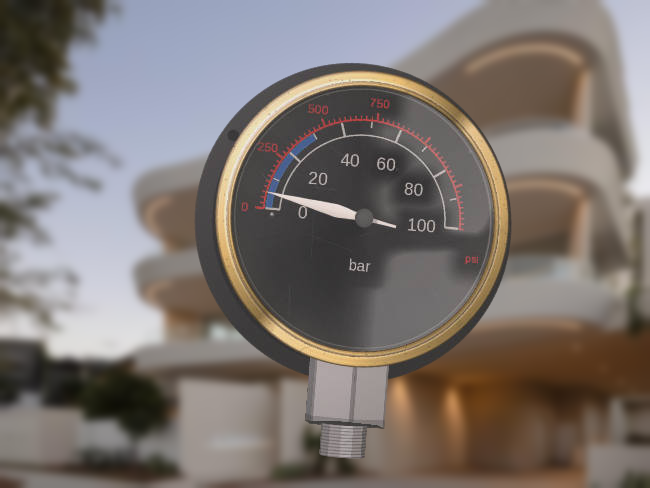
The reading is 5 bar
